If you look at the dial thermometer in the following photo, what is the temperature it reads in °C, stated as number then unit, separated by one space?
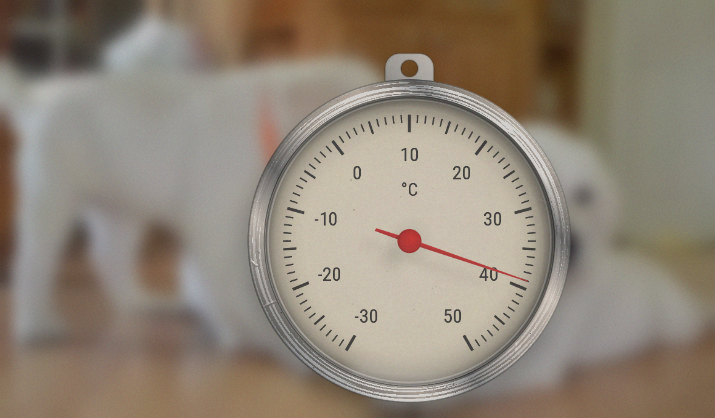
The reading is 39 °C
